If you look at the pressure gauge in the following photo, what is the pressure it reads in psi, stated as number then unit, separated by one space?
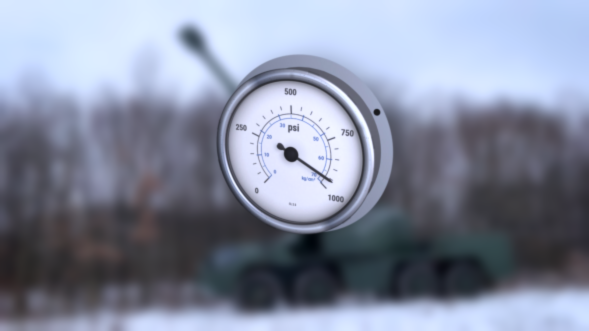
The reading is 950 psi
